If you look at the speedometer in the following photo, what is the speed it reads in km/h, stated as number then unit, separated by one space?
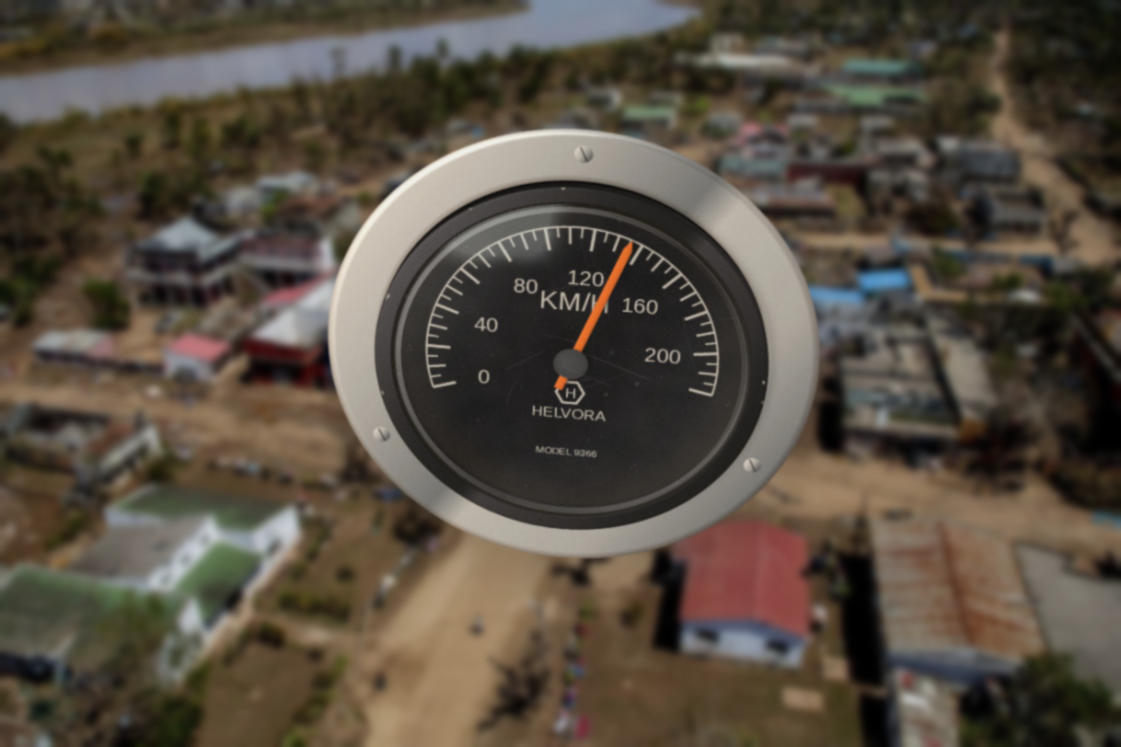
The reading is 135 km/h
